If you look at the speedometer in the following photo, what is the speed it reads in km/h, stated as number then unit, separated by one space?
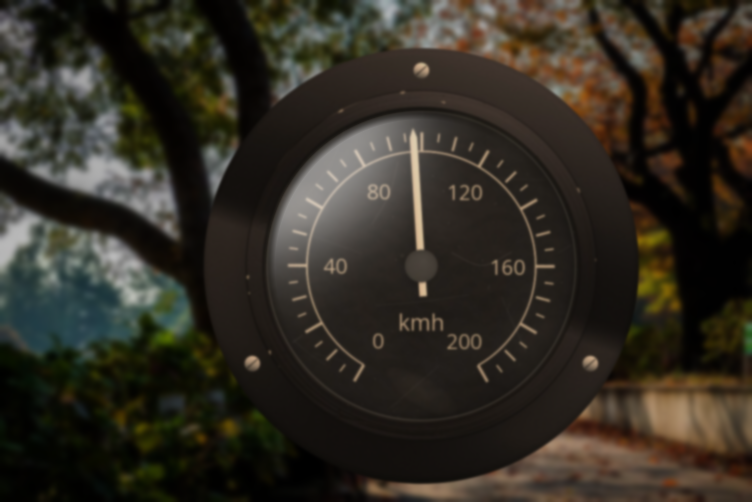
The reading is 97.5 km/h
